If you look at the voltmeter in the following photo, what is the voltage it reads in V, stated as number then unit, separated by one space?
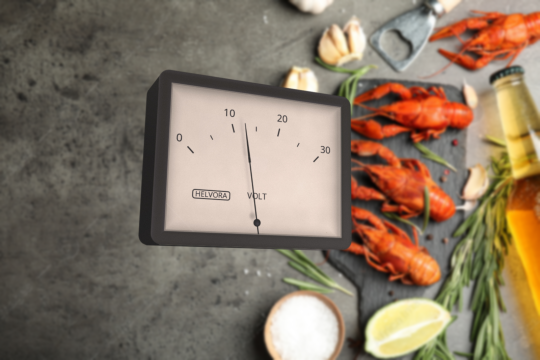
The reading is 12.5 V
